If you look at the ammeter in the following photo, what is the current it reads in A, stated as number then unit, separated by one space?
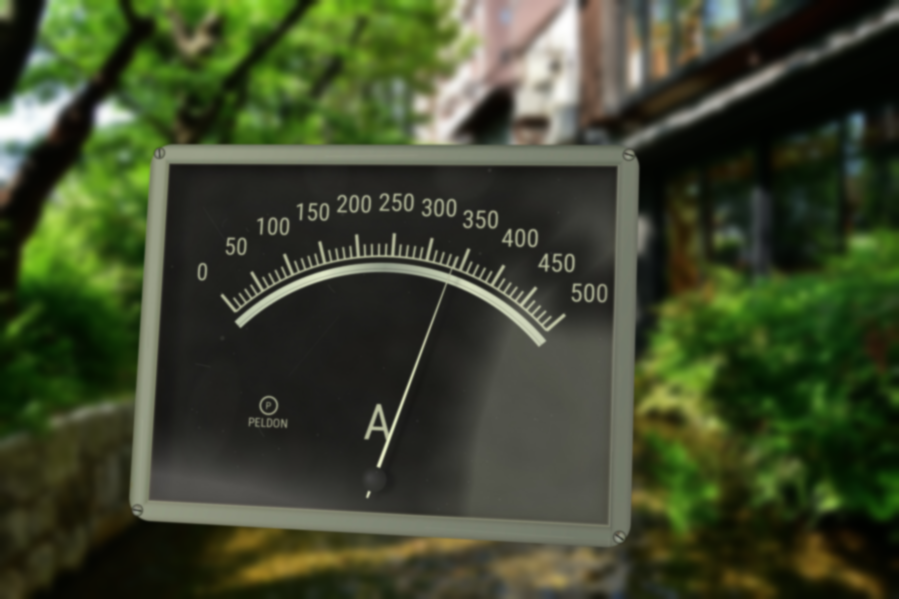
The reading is 340 A
